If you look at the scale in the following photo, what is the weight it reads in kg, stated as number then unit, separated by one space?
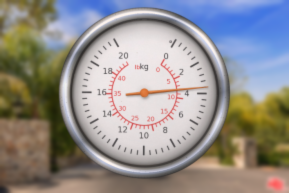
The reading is 3.6 kg
